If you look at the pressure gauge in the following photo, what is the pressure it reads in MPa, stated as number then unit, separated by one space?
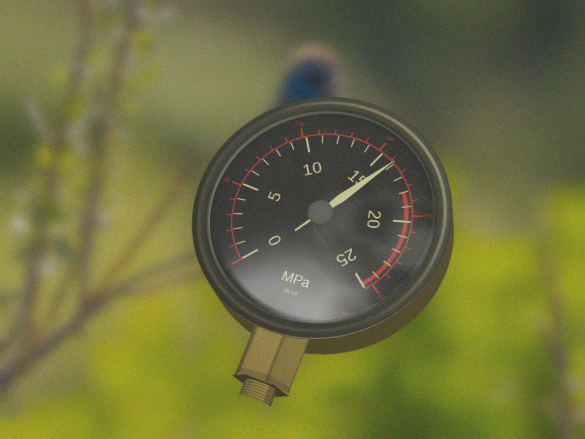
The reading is 16 MPa
